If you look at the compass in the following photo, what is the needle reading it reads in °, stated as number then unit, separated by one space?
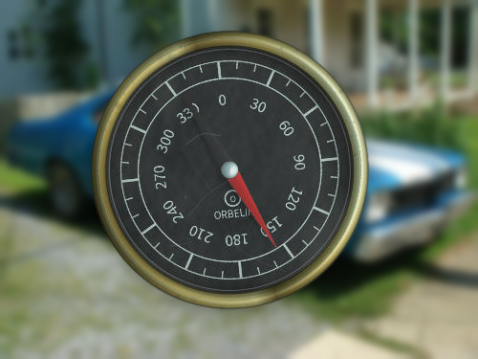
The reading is 155 °
